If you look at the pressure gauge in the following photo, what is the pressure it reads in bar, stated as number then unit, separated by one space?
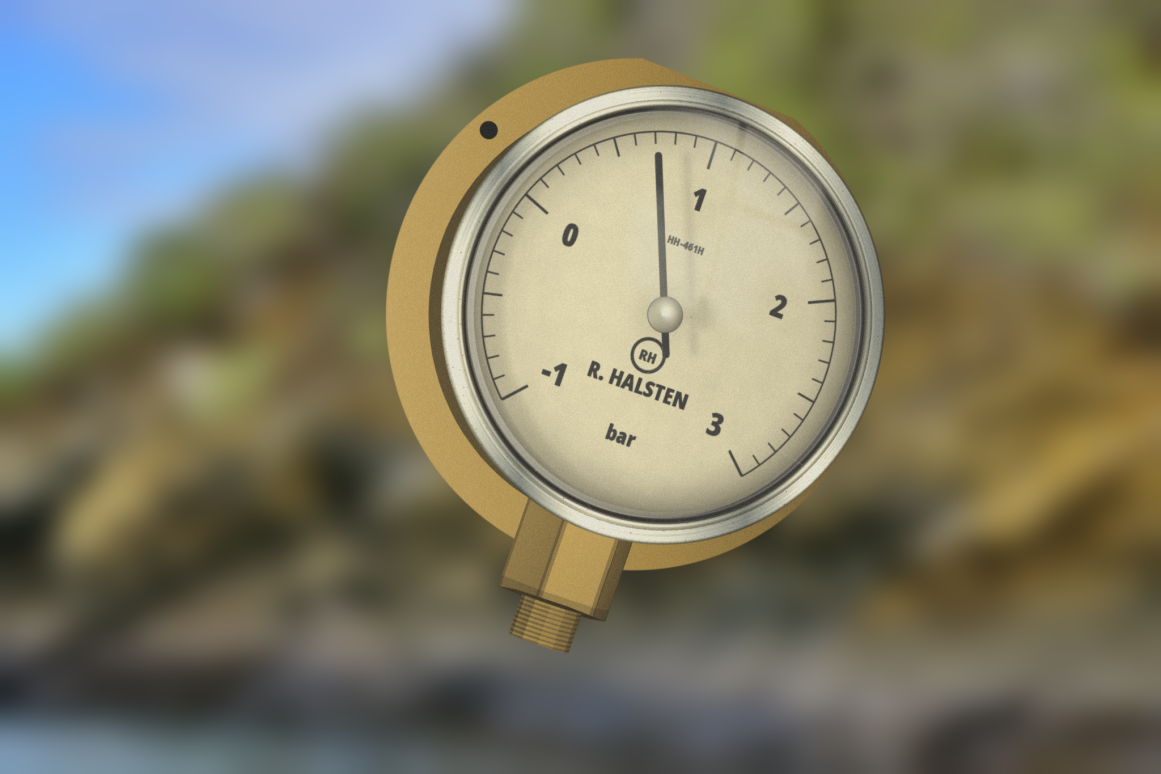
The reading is 0.7 bar
